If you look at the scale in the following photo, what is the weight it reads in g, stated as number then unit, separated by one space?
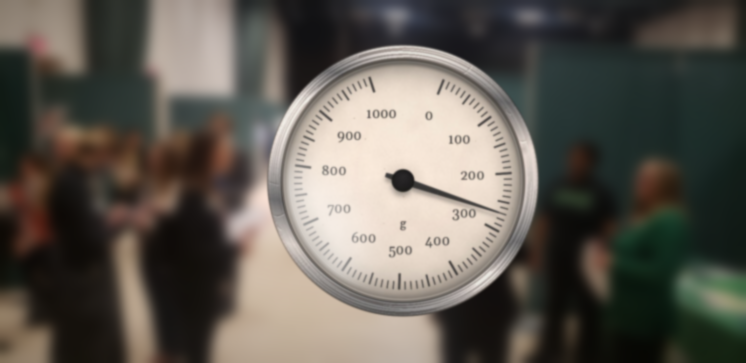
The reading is 270 g
